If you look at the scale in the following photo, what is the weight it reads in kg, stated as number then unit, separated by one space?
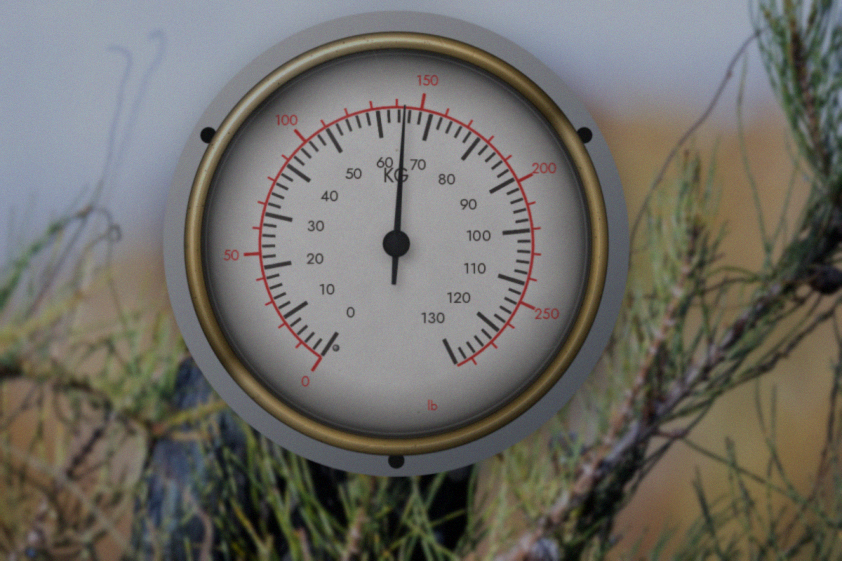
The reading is 65 kg
